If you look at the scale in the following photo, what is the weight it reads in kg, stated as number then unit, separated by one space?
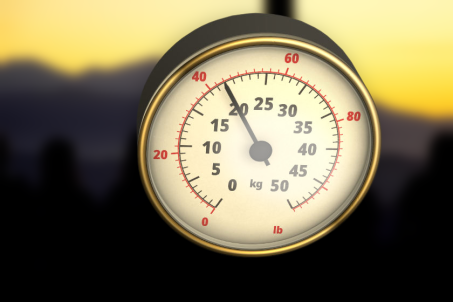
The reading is 20 kg
